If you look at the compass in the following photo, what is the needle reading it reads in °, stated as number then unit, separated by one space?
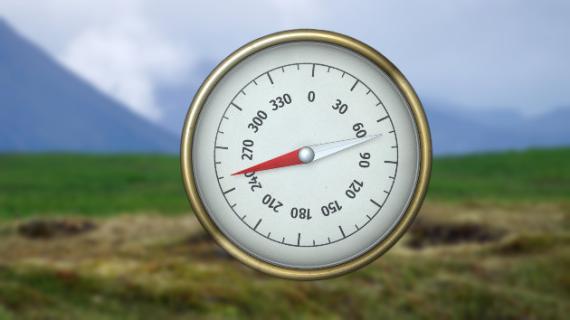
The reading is 250 °
